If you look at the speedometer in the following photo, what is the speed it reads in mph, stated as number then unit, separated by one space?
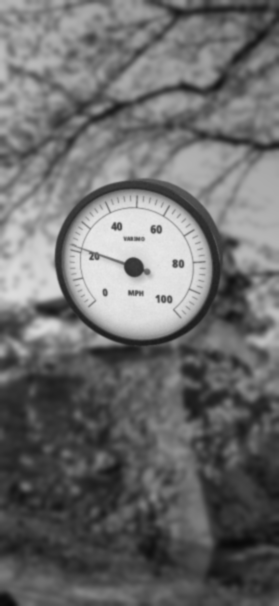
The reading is 22 mph
